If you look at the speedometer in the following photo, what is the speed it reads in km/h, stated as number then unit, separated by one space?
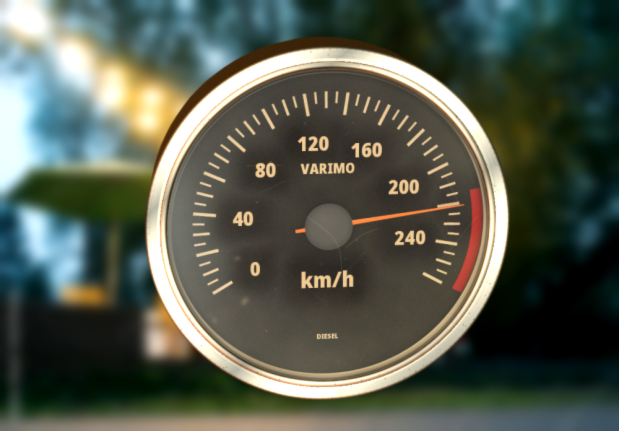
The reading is 220 km/h
